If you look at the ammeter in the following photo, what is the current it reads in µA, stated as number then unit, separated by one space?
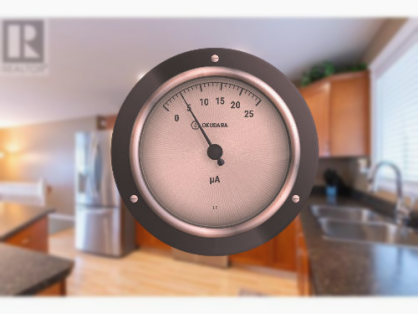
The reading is 5 µA
